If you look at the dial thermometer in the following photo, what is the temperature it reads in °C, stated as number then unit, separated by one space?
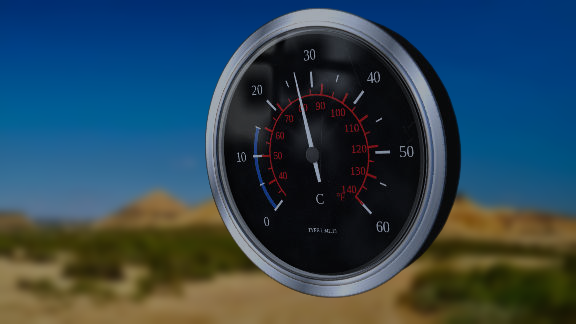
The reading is 27.5 °C
